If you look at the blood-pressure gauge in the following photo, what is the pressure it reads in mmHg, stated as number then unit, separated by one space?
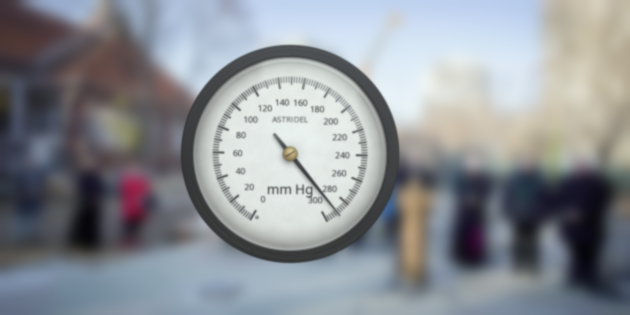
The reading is 290 mmHg
